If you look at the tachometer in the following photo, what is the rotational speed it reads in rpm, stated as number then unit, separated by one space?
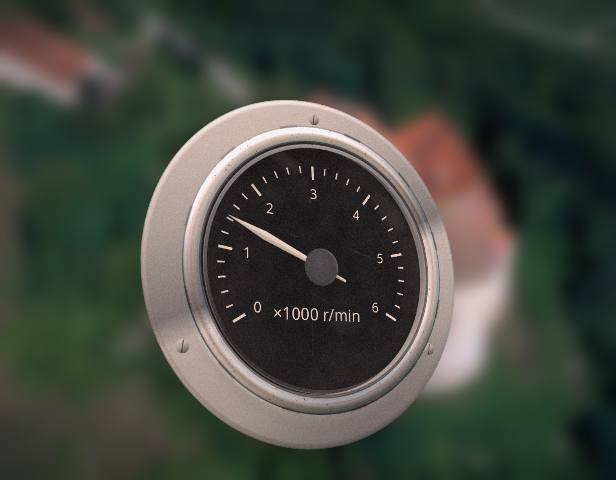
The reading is 1400 rpm
